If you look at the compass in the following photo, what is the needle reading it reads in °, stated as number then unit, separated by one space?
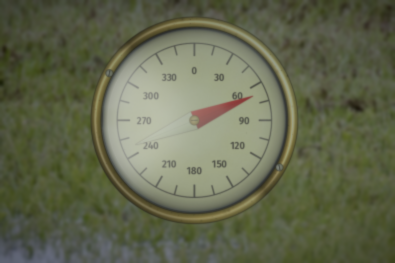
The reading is 67.5 °
